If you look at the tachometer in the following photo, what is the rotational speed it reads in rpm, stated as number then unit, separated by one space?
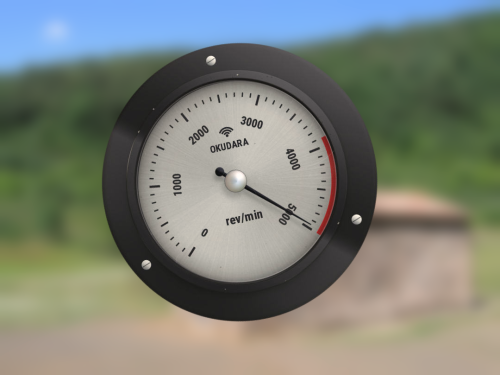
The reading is 4950 rpm
